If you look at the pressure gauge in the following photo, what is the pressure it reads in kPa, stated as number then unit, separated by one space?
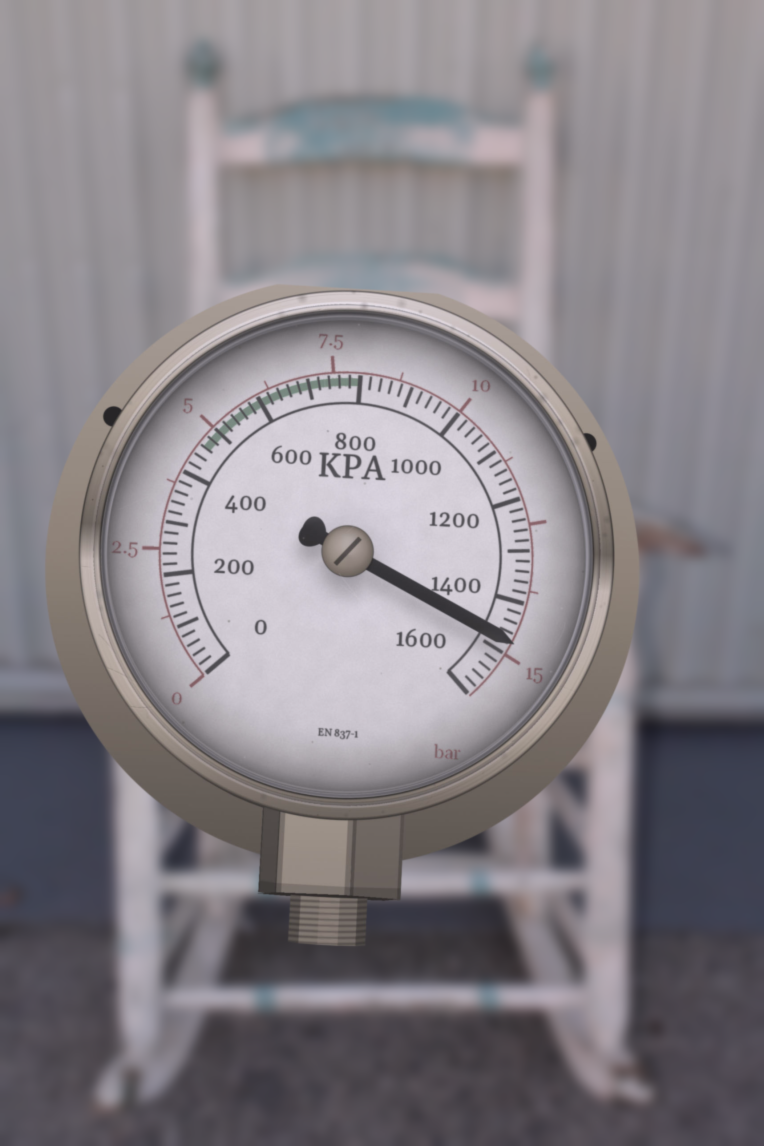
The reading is 1480 kPa
